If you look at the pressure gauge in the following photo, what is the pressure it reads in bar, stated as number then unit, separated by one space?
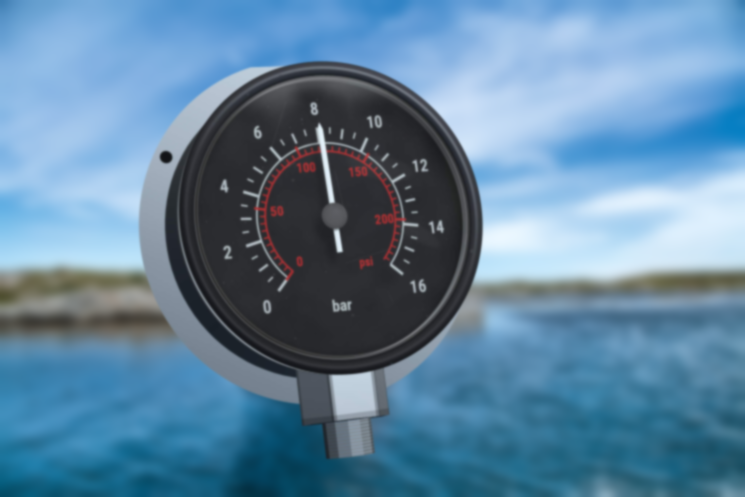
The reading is 8 bar
